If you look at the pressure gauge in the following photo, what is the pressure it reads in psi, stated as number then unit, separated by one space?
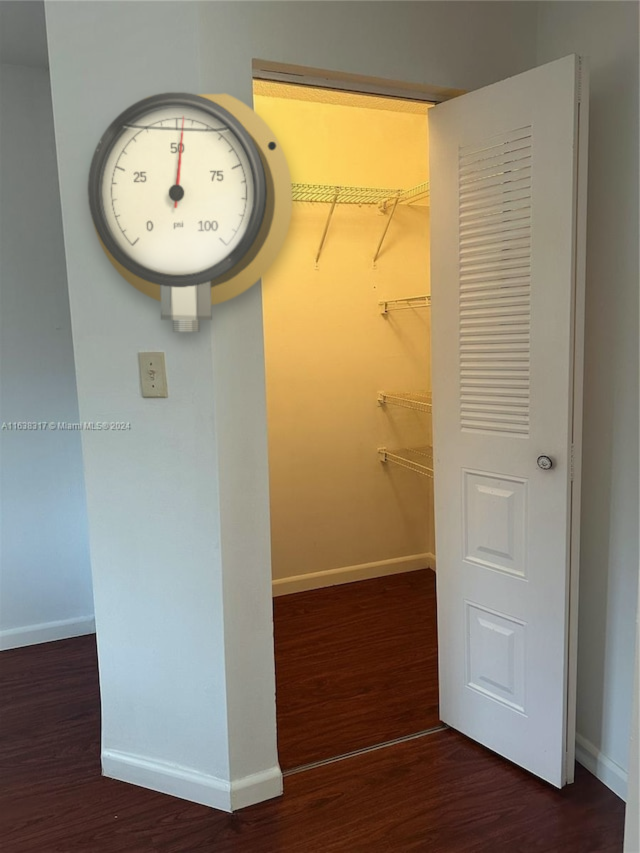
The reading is 52.5 psi
